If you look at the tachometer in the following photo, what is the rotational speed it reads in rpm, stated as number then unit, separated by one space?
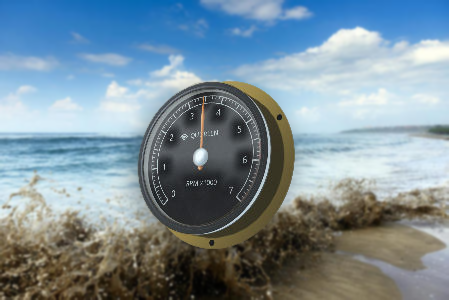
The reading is 3500 rpm
